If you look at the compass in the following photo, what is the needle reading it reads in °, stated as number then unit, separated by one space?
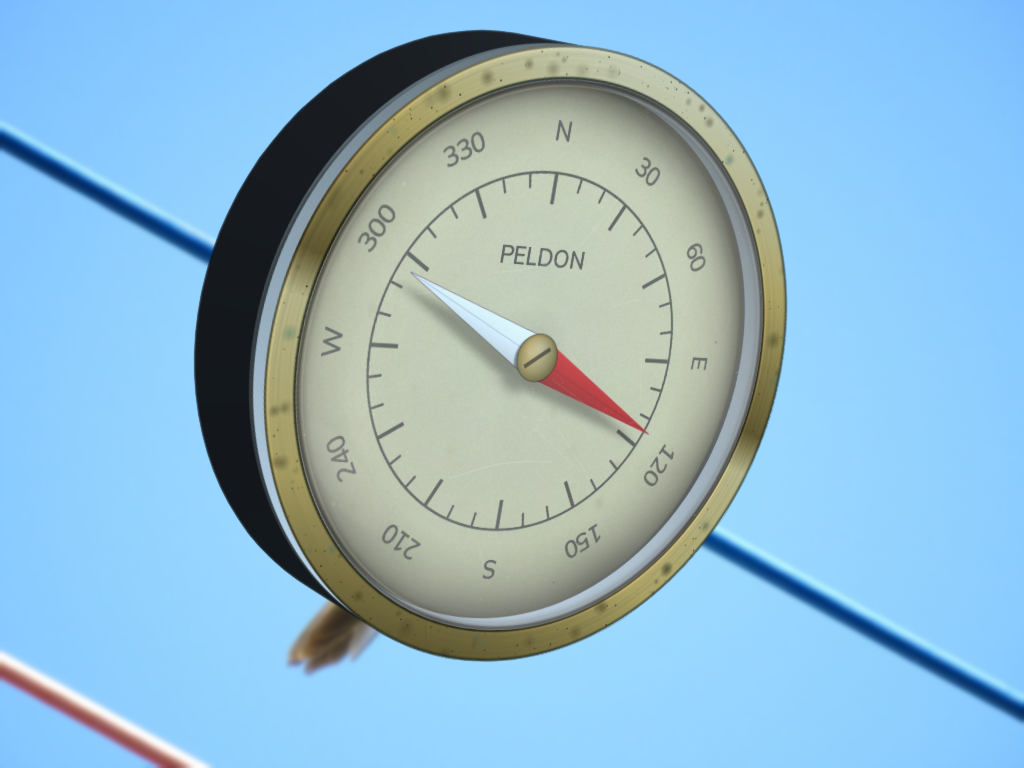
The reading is 115 °
